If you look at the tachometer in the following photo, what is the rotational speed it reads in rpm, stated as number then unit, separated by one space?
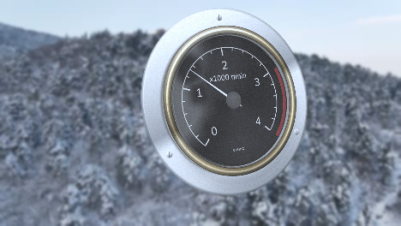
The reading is 1300 rpm
